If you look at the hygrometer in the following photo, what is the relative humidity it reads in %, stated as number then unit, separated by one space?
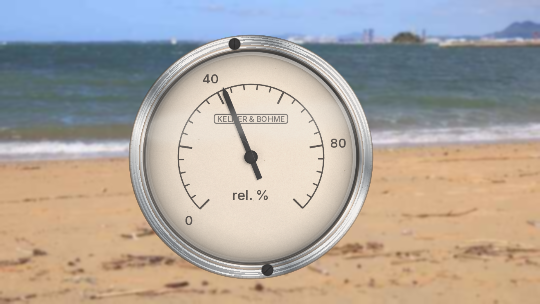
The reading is 42 %
